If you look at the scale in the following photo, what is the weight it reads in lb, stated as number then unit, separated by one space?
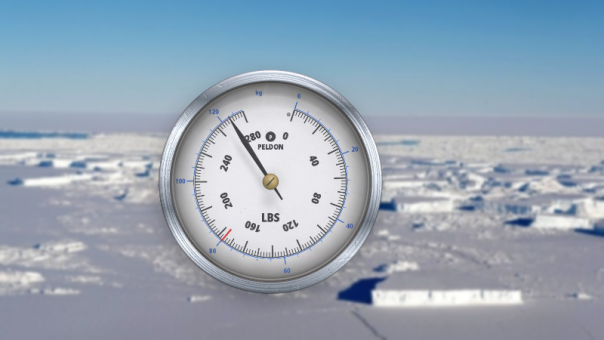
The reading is 270 lb
